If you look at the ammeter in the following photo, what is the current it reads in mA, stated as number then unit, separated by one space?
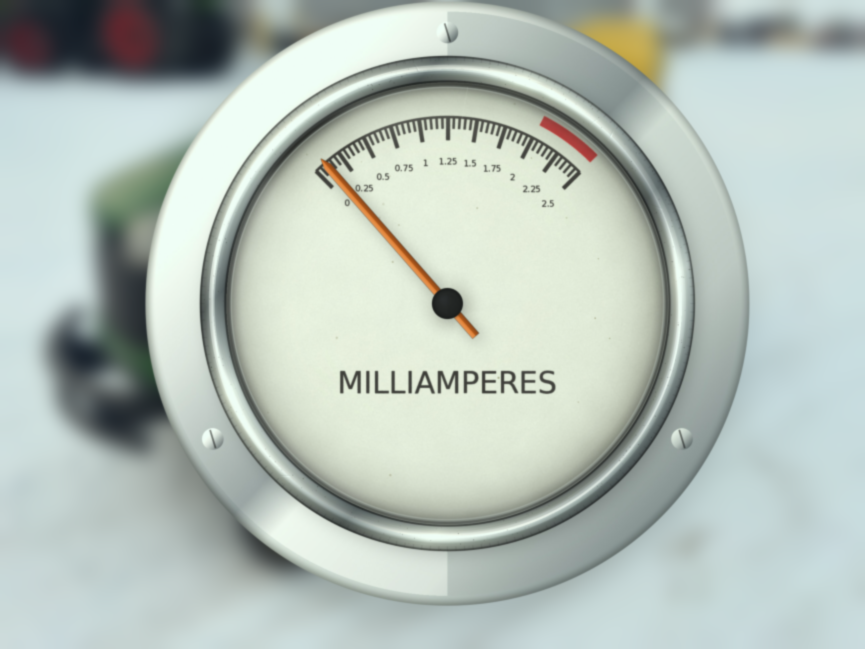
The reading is 0.1 mA
